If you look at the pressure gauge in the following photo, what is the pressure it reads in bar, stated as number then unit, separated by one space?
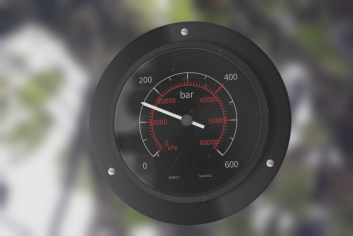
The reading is 150 bar
